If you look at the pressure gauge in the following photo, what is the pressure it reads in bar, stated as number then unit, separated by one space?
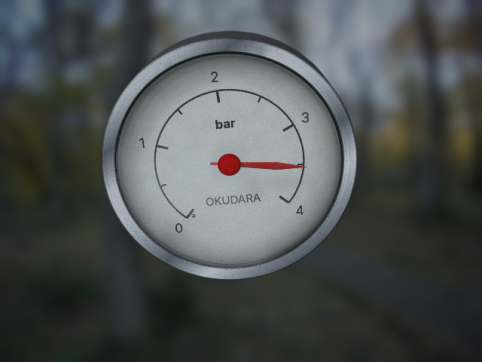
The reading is 3.5 bar
